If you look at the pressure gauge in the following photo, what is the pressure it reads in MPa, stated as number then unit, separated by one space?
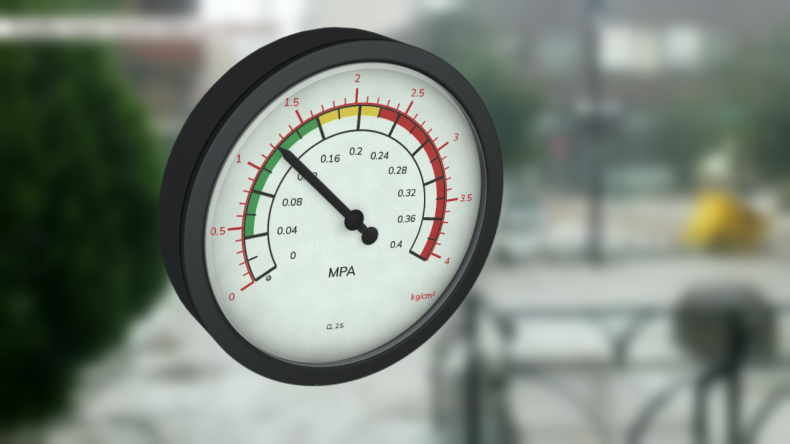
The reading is 0.12 MPa
